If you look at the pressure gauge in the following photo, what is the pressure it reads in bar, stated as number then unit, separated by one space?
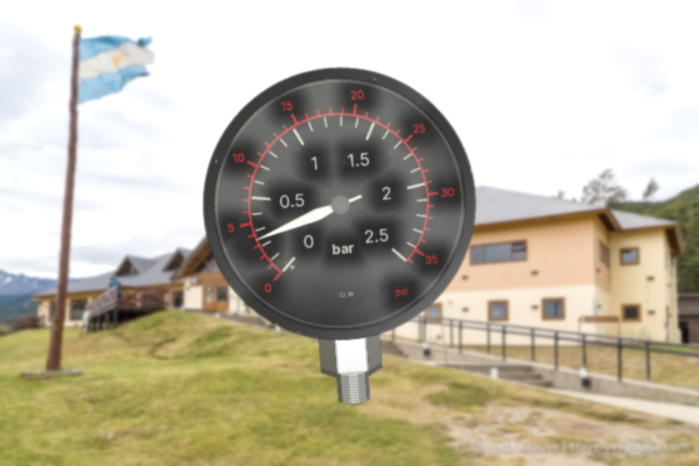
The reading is 0.25 bar
